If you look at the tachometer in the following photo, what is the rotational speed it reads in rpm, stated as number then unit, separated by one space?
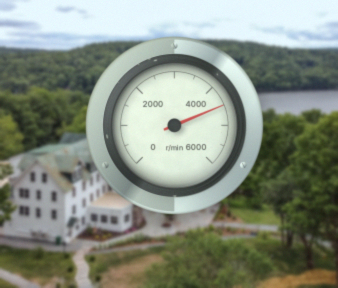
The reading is 4500 rpm
